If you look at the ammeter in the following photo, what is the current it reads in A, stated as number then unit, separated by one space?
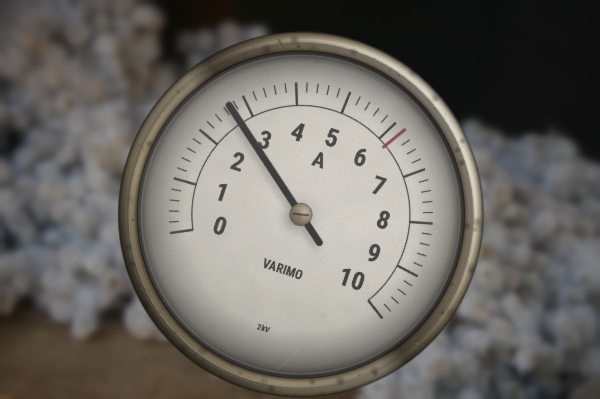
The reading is 2.7 A
